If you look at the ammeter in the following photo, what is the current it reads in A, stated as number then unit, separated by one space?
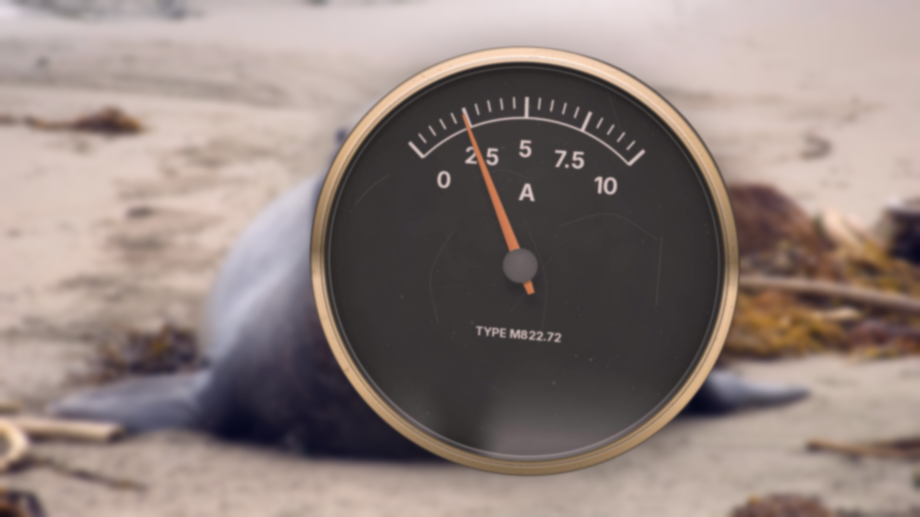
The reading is 2.5 A
